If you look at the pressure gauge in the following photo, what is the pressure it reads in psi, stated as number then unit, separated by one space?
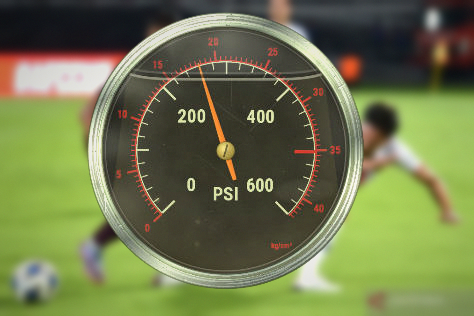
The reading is 260 psi
